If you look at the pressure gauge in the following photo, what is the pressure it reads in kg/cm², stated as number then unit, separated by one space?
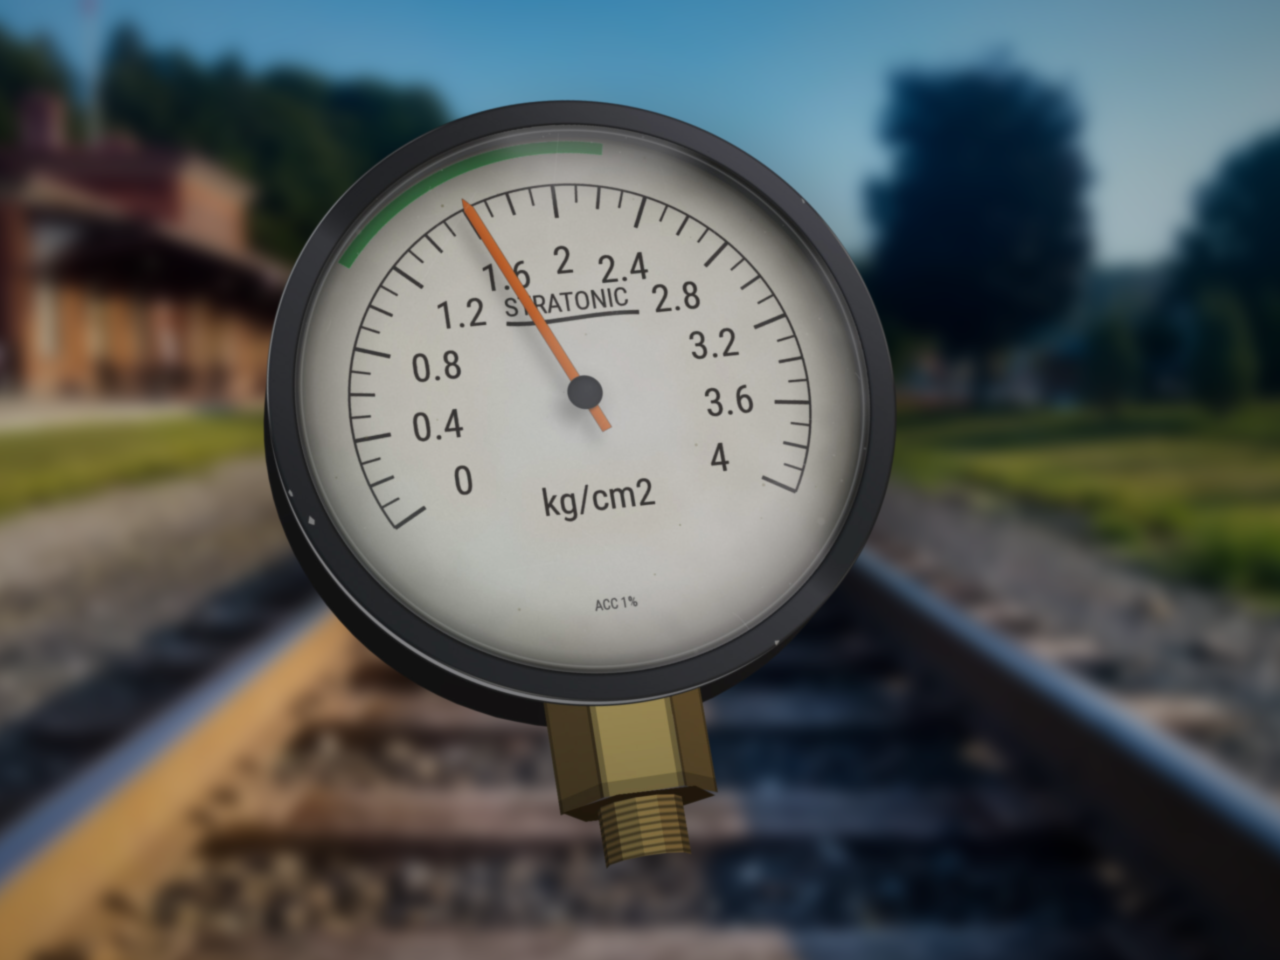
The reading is 1.6 kg/cm²
